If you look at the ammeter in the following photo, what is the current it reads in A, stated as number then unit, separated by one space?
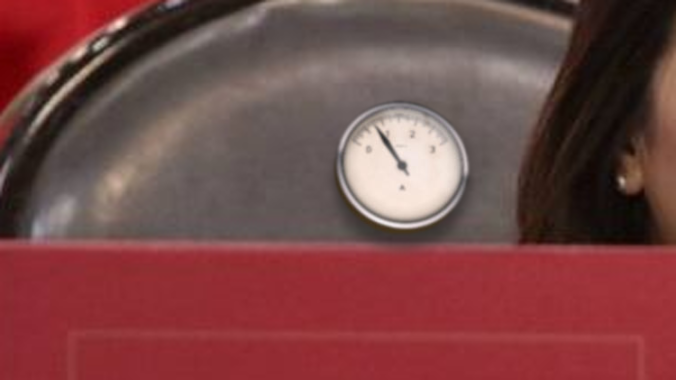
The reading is 0.75 A
